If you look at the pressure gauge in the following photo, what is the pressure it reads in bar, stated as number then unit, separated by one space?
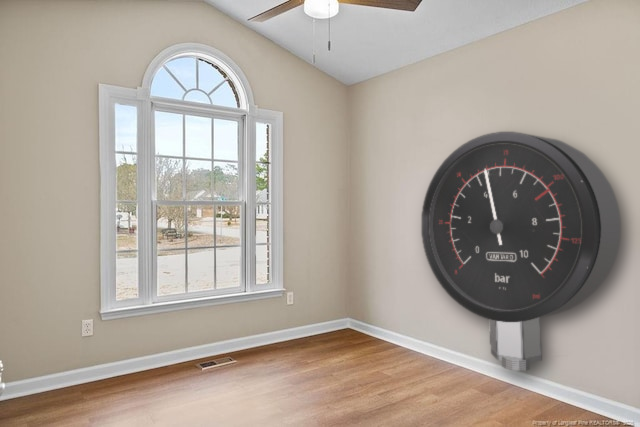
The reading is 4.5 bar
